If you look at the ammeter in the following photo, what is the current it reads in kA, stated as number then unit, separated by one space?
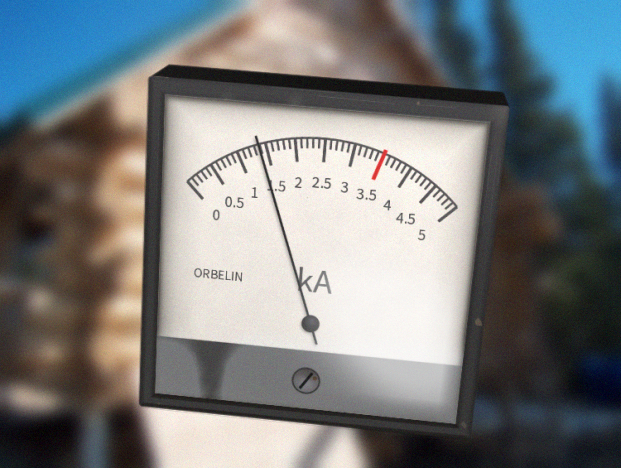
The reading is 1.4 kA
